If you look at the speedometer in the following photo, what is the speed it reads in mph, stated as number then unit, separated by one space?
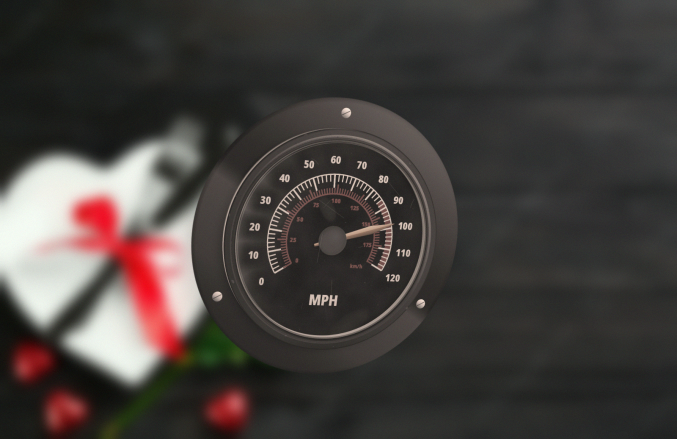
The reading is 98 mph
